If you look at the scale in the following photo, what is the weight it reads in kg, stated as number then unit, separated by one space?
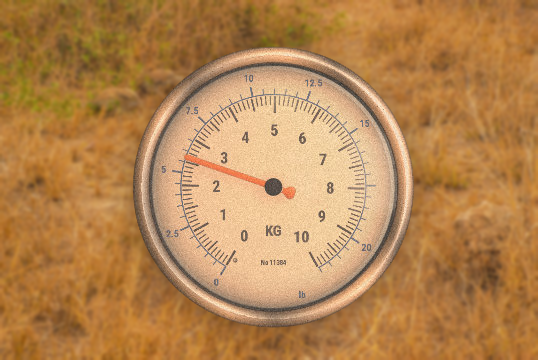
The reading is 2.6 kg
